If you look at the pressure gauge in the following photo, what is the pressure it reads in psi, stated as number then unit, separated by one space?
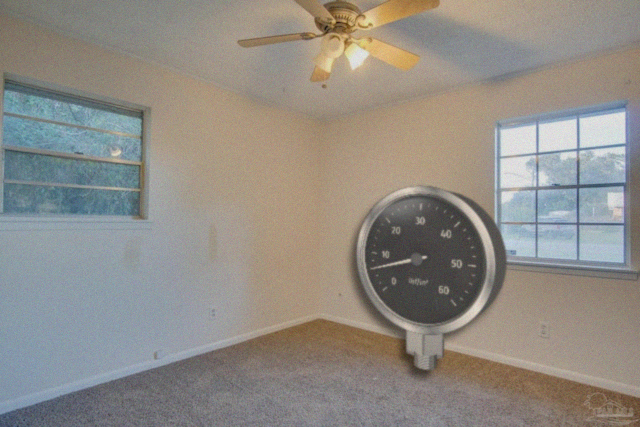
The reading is 6 psi
